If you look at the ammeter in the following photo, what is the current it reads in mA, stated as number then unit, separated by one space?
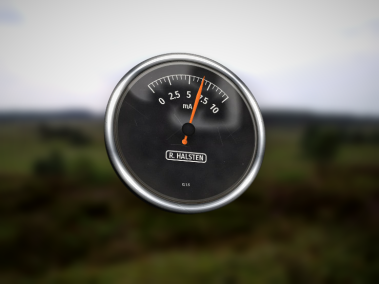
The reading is 6.5 mA
